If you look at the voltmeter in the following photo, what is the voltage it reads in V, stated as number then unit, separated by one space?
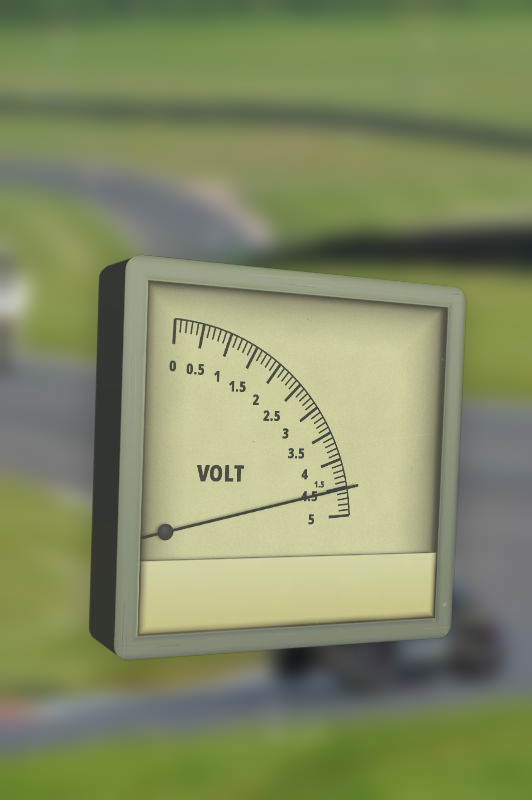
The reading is 4.5 V
